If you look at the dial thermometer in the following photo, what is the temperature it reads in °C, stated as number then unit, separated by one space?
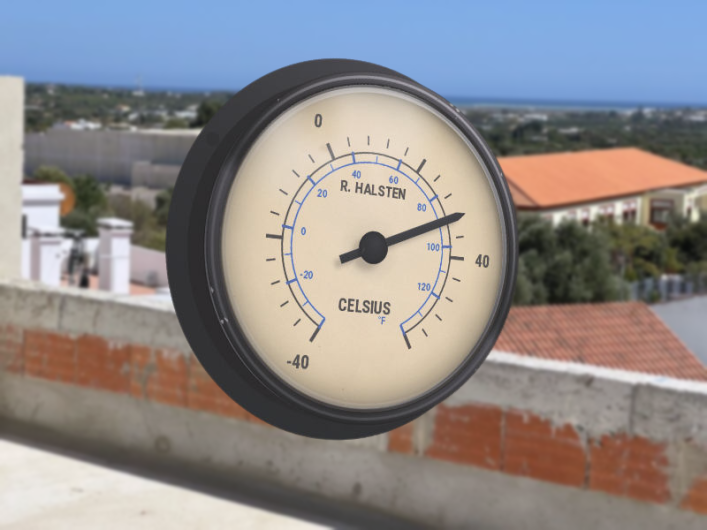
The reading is 32 °C
